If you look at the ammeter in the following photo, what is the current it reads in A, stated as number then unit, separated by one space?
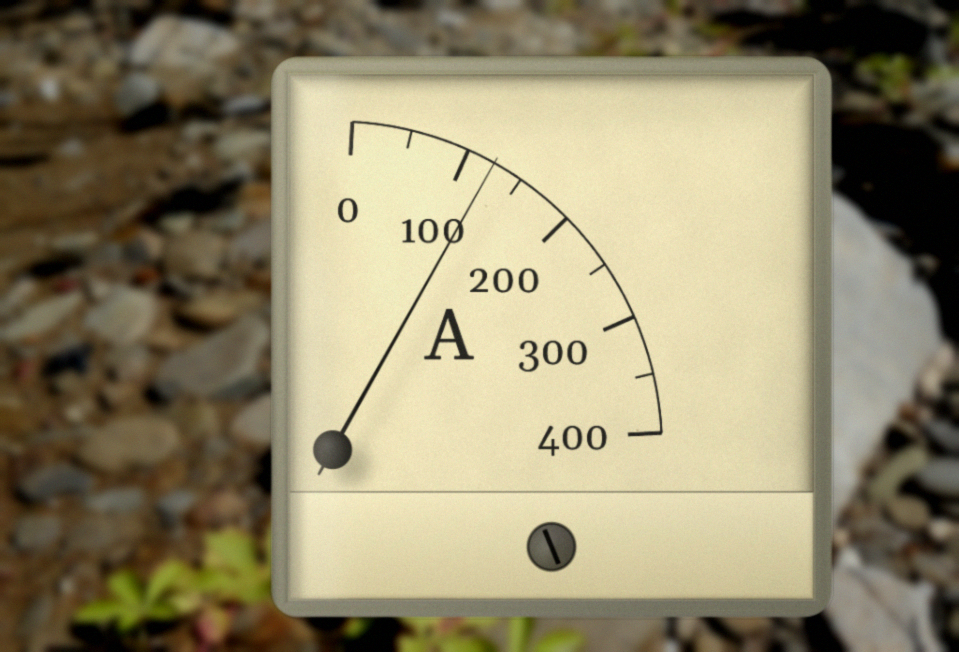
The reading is 125 A
